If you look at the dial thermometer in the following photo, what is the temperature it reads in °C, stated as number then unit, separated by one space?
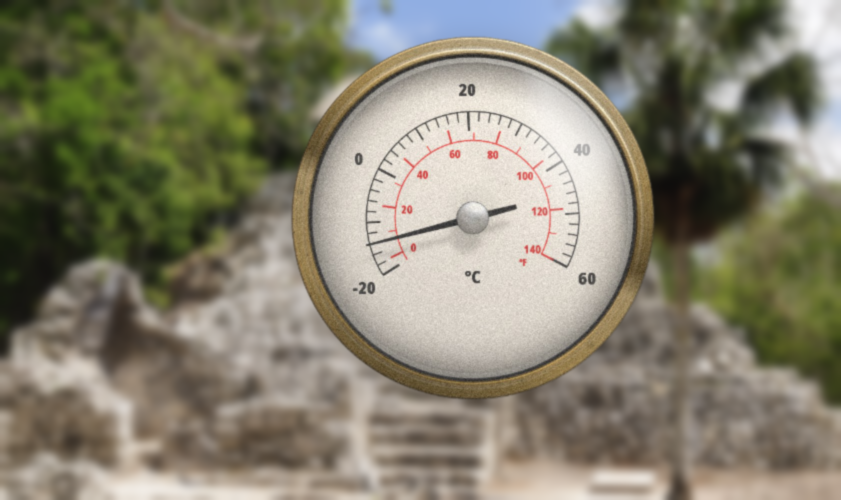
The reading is -14 °C
